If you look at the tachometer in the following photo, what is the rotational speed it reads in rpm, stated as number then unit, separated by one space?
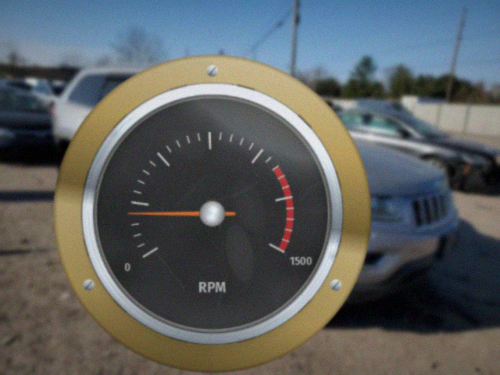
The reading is 200 rpm
